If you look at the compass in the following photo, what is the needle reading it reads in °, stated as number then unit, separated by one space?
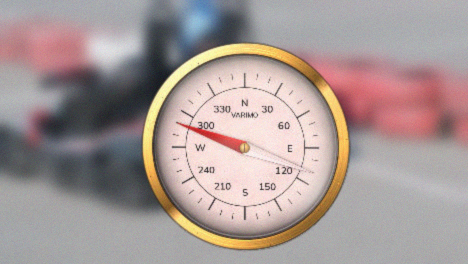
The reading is 290 °
